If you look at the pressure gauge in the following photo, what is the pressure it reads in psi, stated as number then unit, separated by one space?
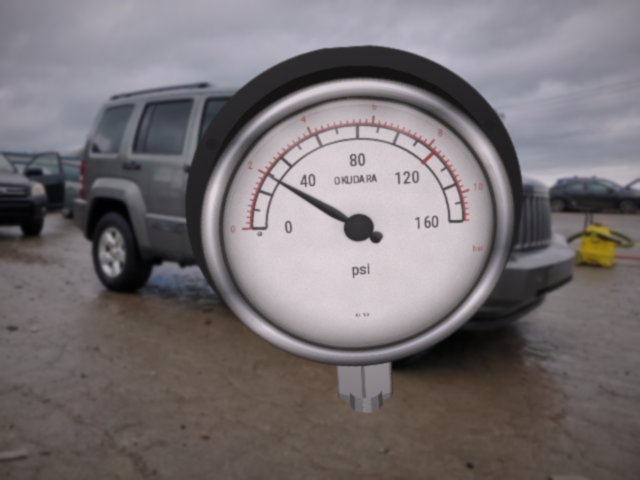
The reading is 30 psi
